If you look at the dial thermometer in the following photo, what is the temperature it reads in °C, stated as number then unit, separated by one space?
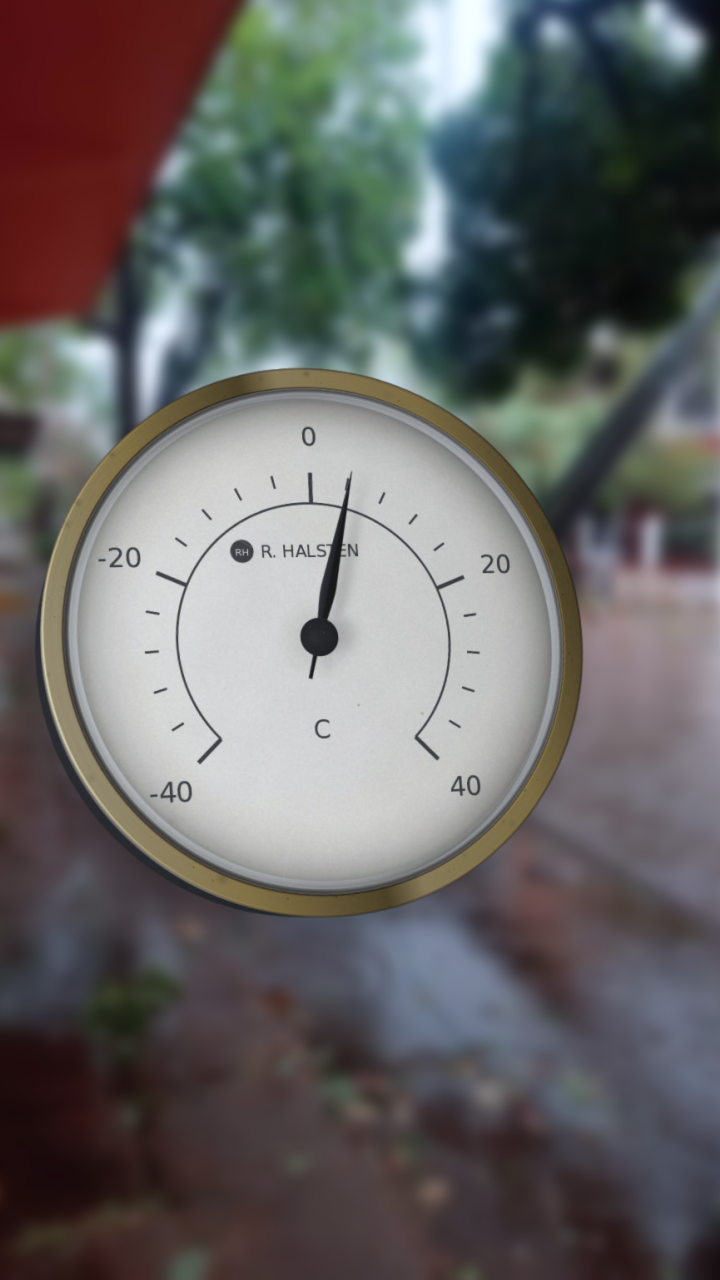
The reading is 4 °C
